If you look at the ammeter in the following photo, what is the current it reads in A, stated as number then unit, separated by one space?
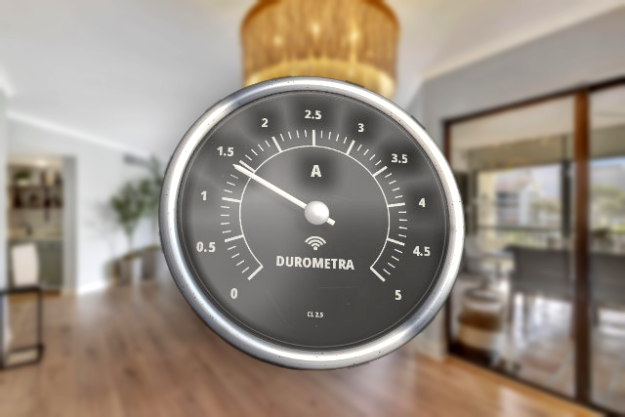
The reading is 1.4 A
